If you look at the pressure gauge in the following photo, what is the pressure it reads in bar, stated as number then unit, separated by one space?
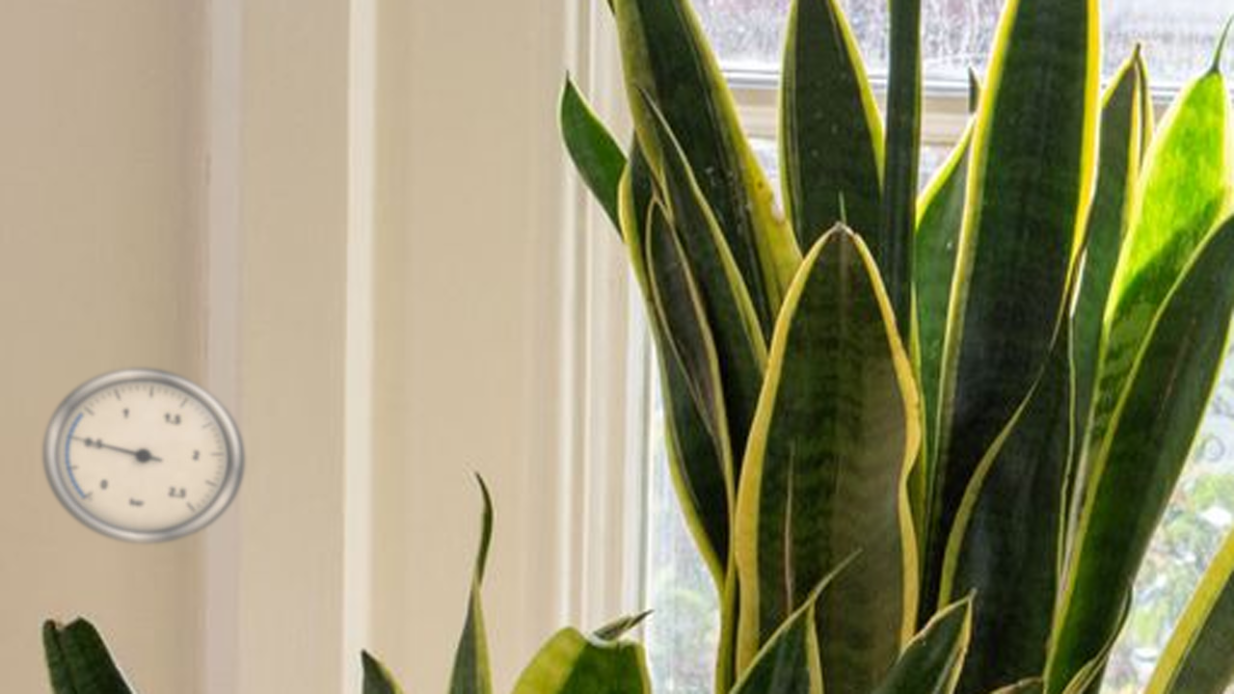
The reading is 0.5 bar
